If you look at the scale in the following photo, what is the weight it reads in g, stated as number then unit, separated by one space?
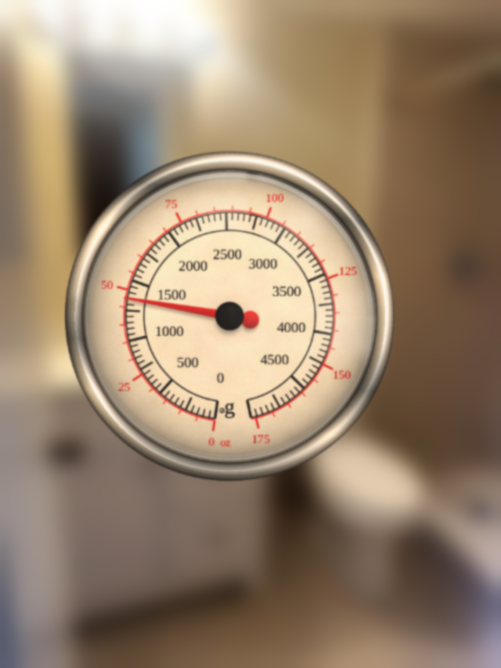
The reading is 1350 g
